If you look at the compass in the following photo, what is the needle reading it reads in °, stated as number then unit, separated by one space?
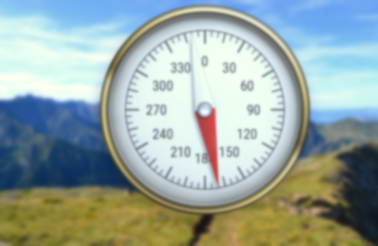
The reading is 170 °
